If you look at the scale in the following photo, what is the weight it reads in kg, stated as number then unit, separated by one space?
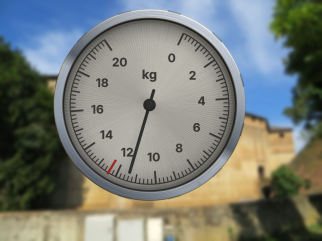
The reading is 11.4 kg
